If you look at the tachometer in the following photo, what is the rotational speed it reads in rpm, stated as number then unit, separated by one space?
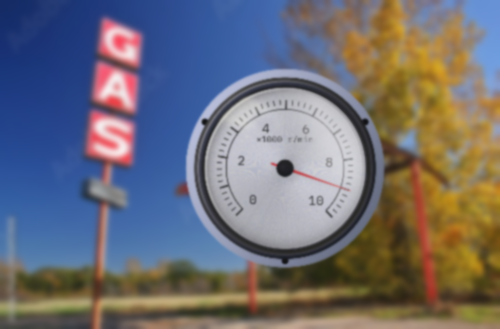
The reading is 9000 rpm
